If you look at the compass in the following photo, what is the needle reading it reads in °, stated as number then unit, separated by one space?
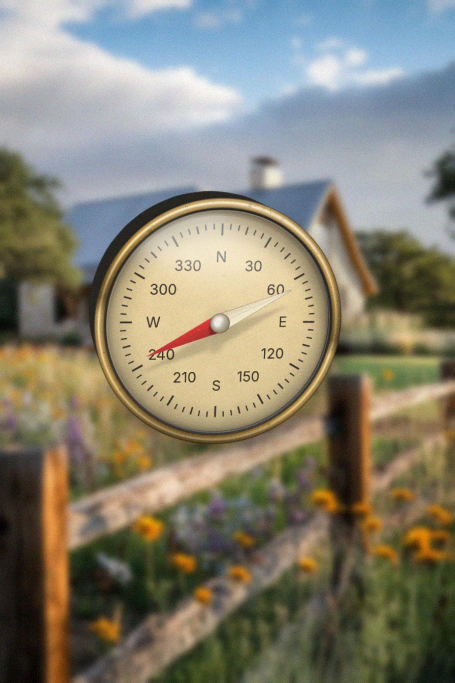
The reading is 245 °
